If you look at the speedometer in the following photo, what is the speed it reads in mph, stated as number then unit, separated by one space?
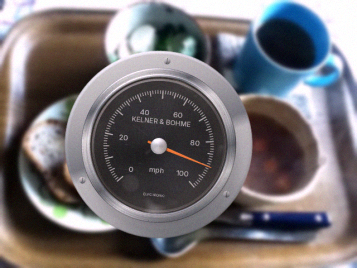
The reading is 90 mph
